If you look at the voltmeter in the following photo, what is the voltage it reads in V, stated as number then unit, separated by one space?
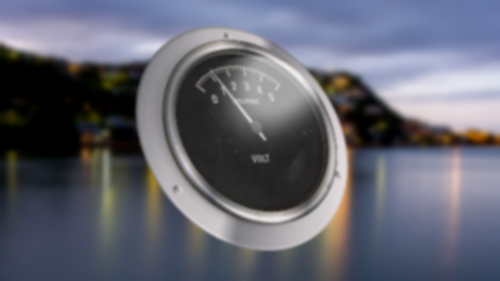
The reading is 1 V
